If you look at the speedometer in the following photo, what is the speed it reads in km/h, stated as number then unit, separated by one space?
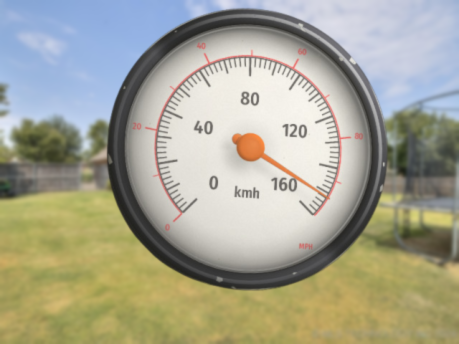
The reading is 152 km/h
